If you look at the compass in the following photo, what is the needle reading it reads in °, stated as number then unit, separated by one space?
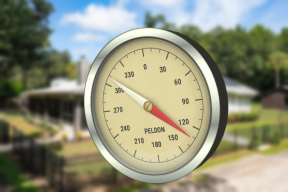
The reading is 130 °
